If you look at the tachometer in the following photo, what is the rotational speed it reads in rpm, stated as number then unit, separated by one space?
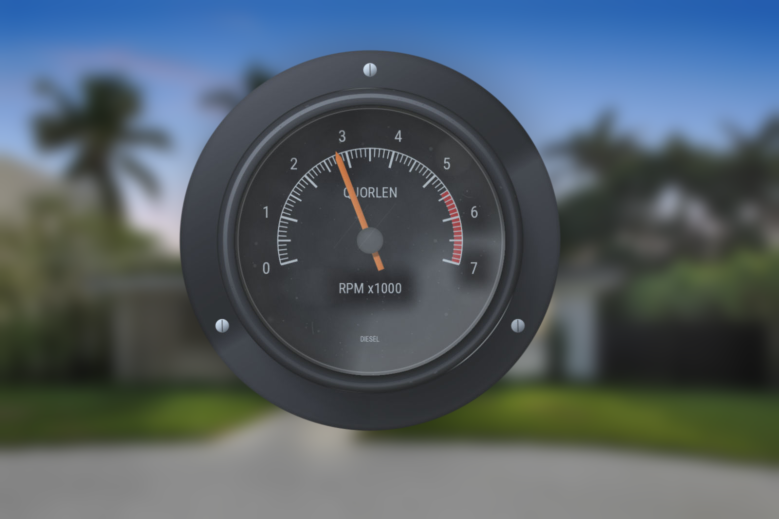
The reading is 2800 rpm
